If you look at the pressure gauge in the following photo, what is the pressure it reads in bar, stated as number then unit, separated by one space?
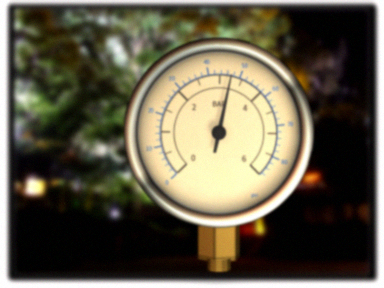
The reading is 3.25 bar
